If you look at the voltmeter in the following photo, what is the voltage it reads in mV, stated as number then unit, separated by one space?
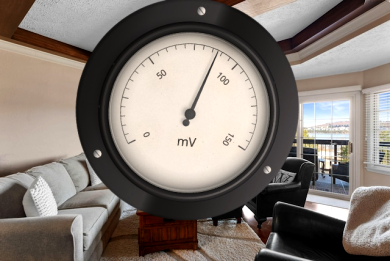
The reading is 87.5 mV
